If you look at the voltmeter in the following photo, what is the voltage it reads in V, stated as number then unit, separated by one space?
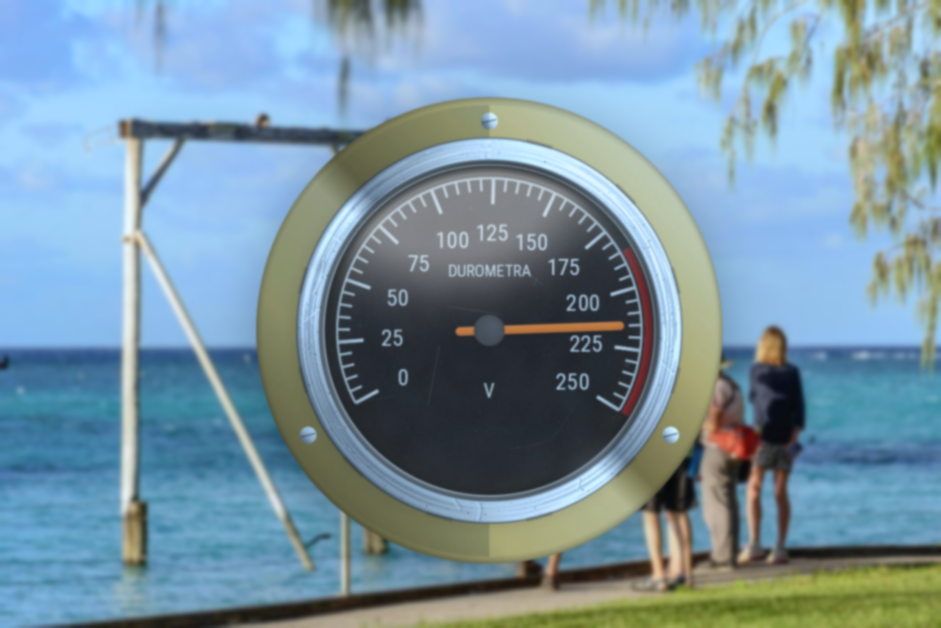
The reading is 215 V
